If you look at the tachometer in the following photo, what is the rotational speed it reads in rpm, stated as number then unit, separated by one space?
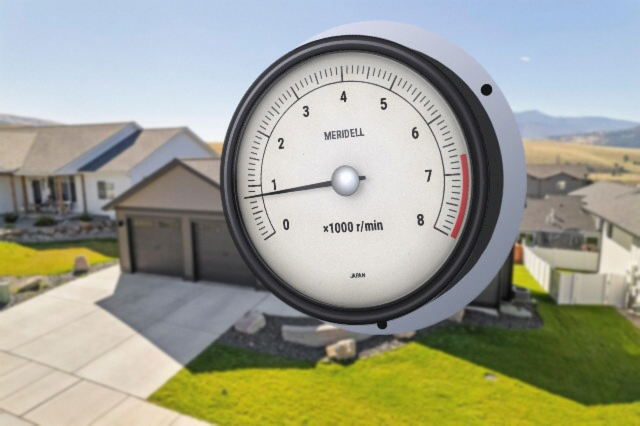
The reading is 800 rpm
